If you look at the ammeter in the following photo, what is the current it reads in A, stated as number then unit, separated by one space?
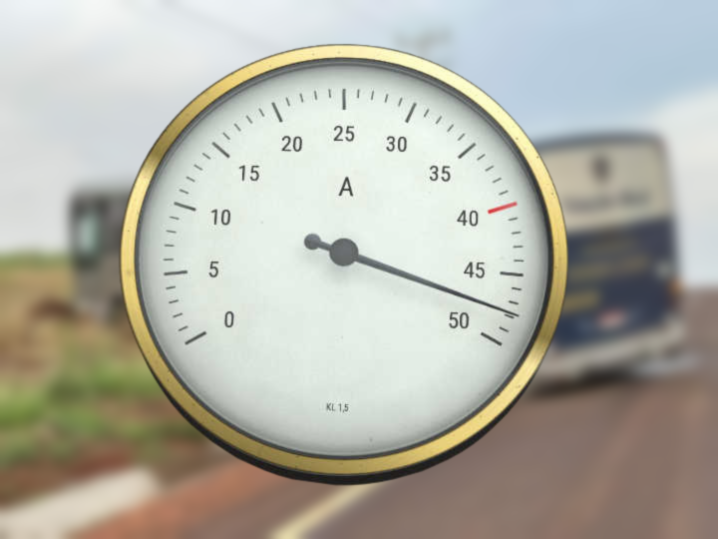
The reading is 48 A
